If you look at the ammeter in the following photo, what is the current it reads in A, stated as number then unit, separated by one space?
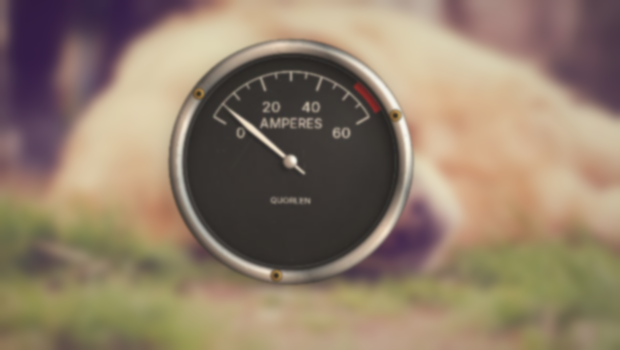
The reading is 5 A
